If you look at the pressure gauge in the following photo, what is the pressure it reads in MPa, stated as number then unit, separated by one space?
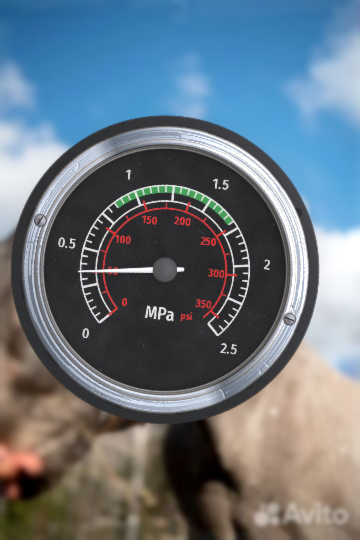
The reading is 0.35 MPa
